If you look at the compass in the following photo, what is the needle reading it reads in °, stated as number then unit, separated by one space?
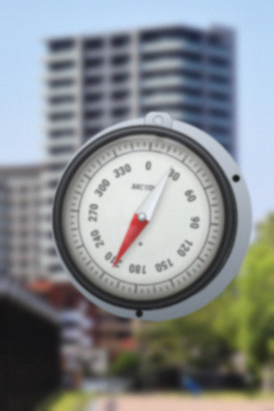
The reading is 205 °
